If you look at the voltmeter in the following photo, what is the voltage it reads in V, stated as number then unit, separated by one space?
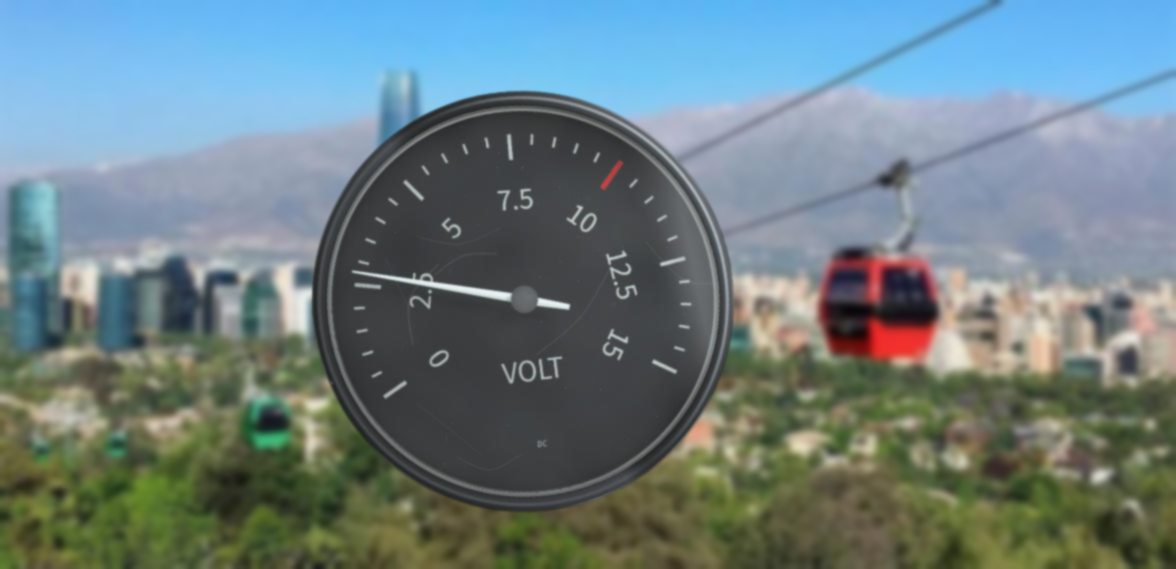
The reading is 2.75 V
